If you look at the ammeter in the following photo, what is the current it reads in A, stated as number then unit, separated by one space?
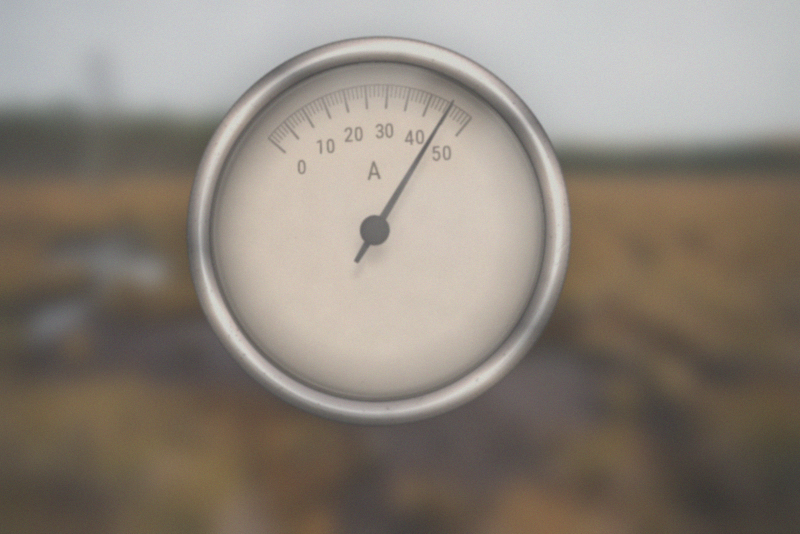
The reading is 45 A
